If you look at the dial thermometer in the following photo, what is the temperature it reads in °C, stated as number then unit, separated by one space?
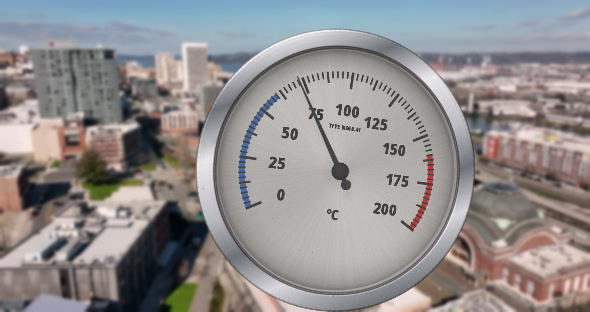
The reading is 72.5 °C
